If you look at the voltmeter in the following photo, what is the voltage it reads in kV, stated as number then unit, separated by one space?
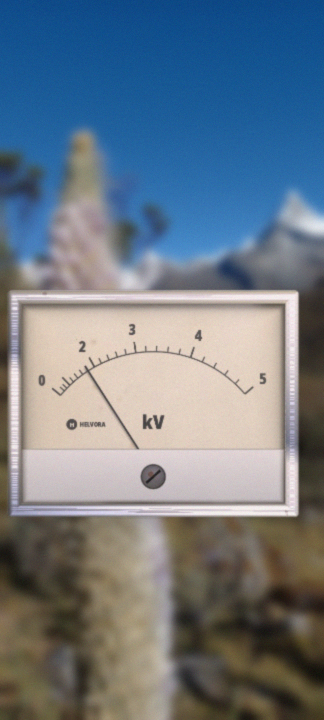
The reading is 1.8 kV
